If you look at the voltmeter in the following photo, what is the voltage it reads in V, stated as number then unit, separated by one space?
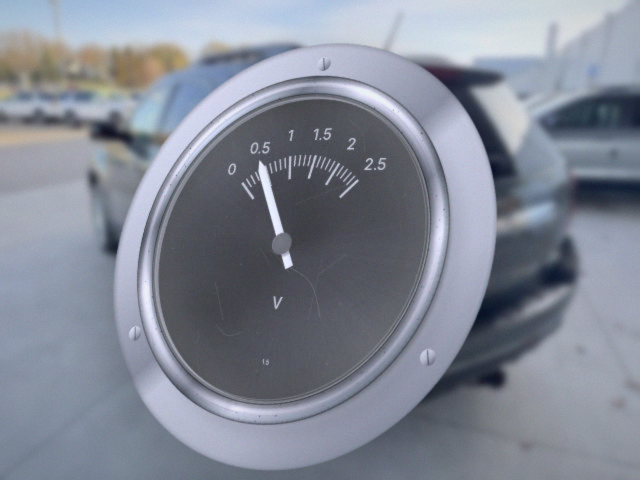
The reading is 0.5 V
